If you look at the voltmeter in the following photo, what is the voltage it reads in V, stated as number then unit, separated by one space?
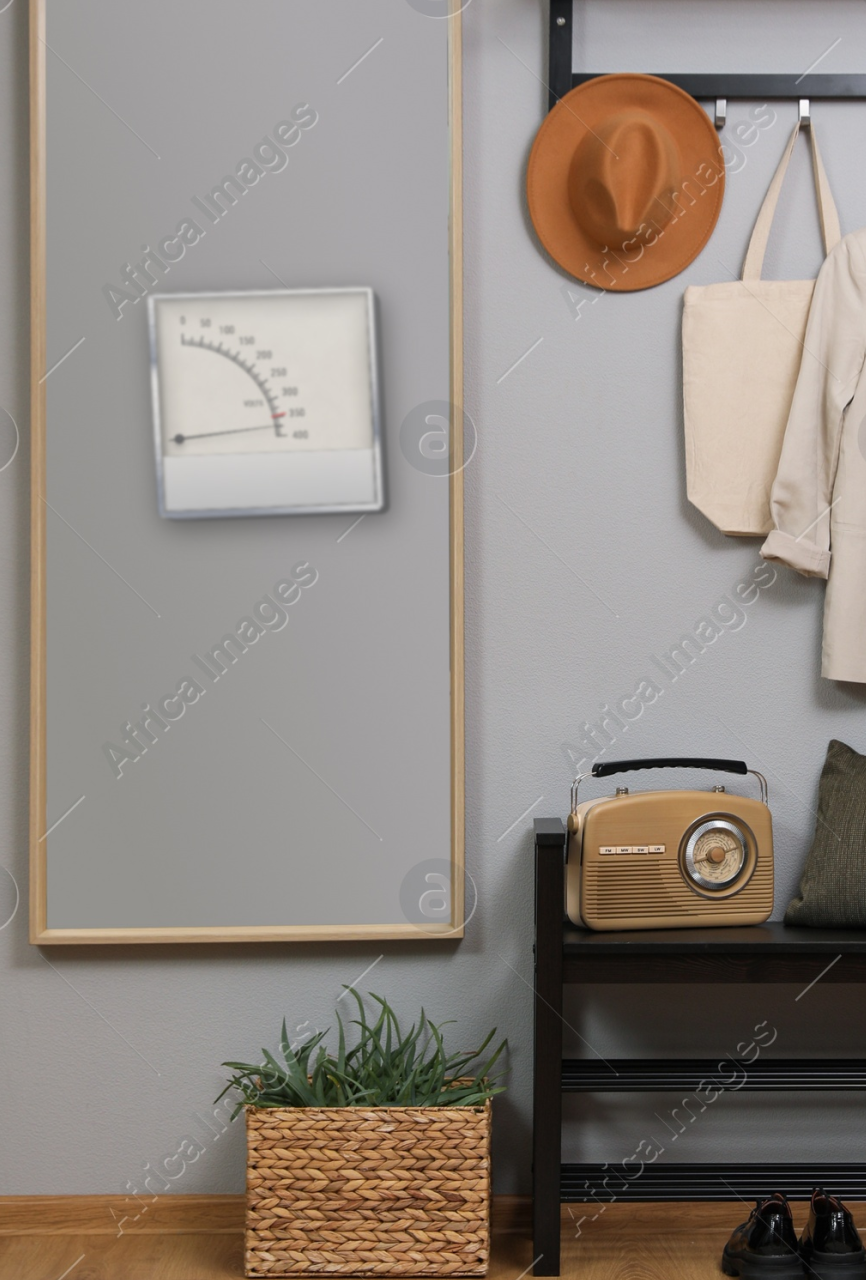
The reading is 375 V
